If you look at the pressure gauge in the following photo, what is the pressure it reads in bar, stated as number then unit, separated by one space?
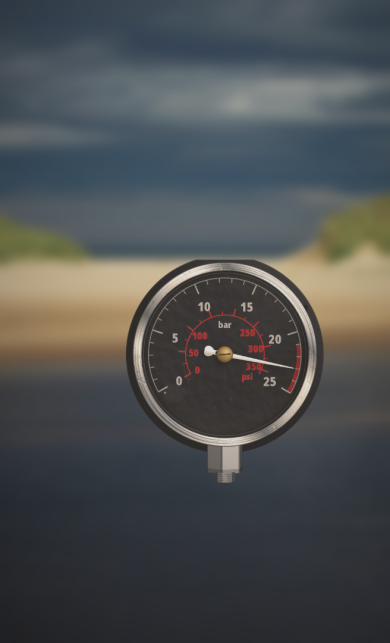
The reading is 23 bar
